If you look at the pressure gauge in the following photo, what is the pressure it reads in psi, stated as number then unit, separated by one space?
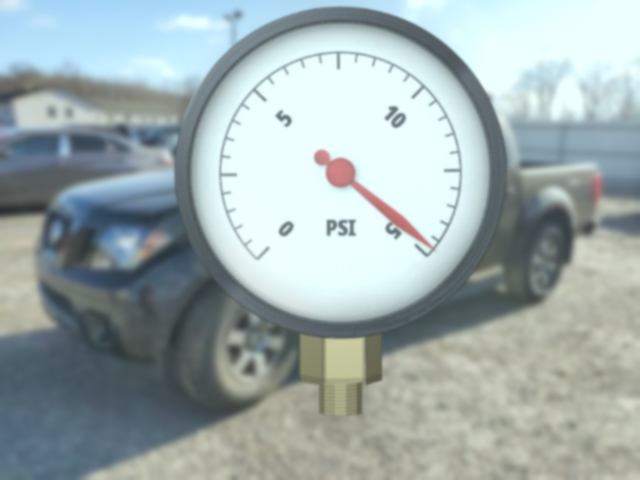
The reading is 14.75 psi
